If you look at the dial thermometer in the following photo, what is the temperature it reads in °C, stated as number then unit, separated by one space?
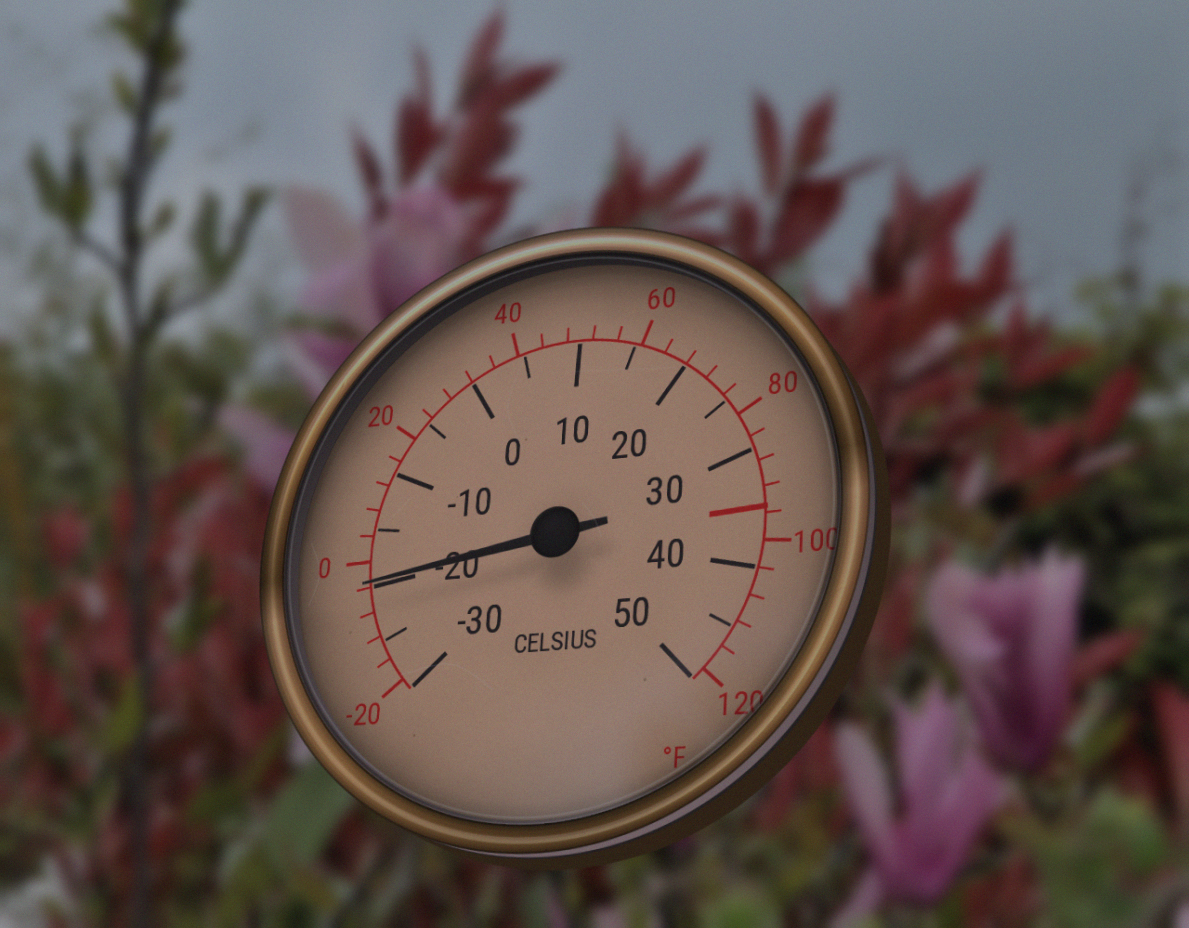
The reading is -20 °C
